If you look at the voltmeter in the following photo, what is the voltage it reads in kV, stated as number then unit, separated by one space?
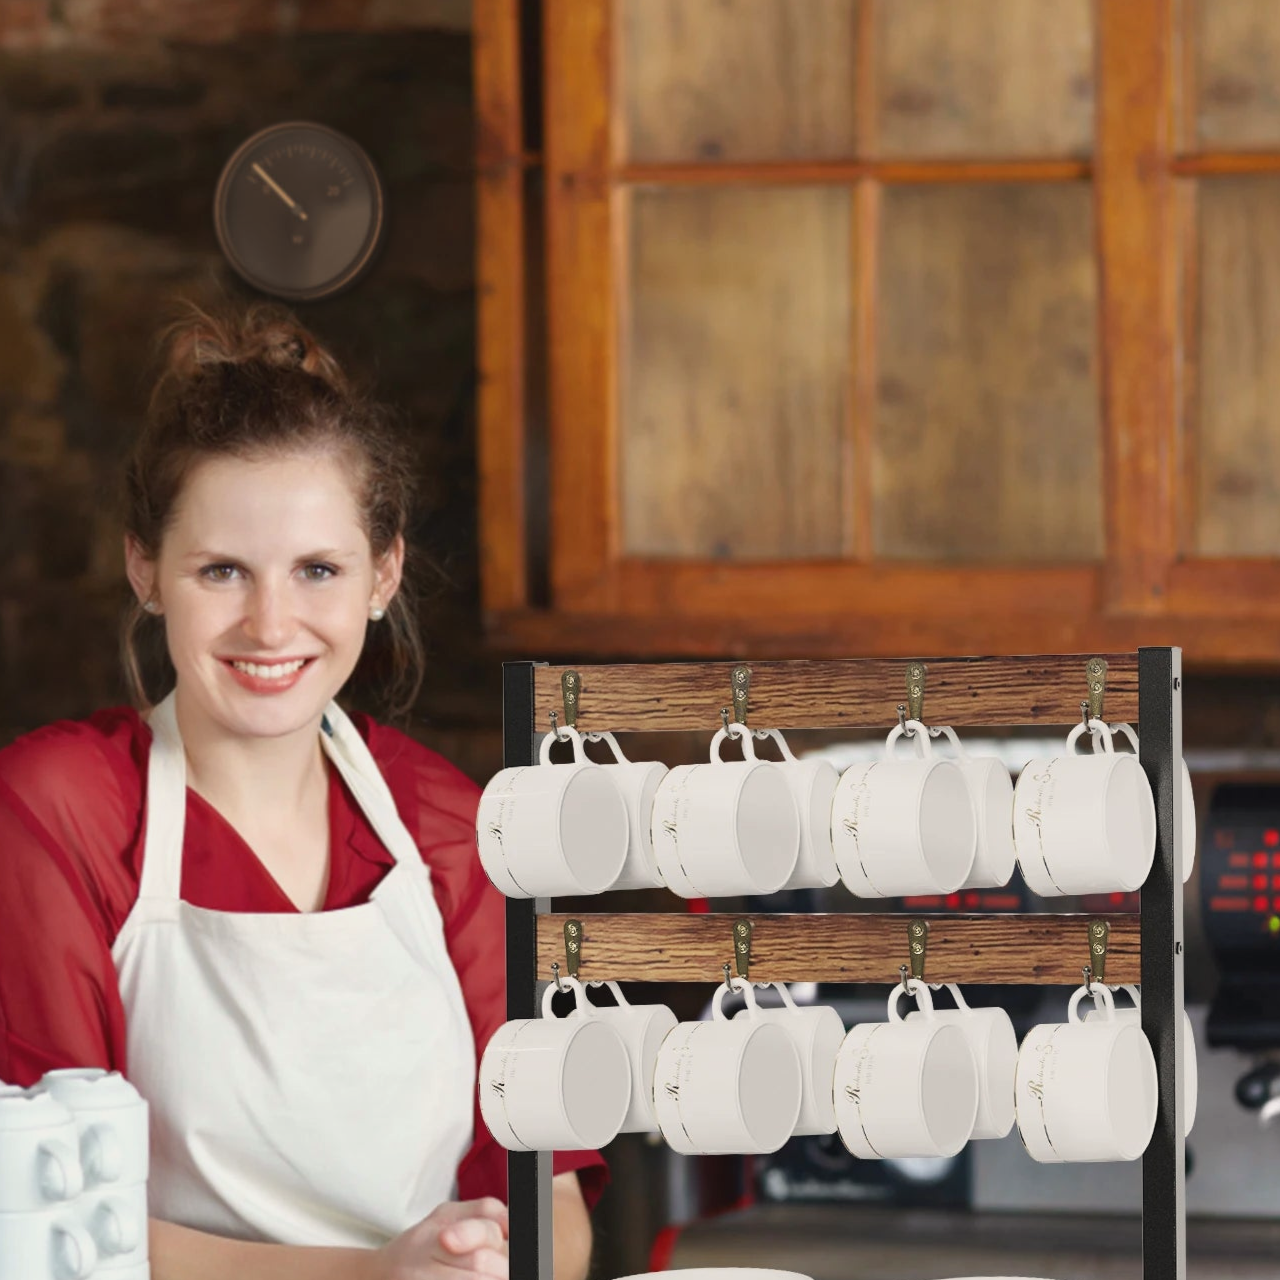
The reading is 2 kV
